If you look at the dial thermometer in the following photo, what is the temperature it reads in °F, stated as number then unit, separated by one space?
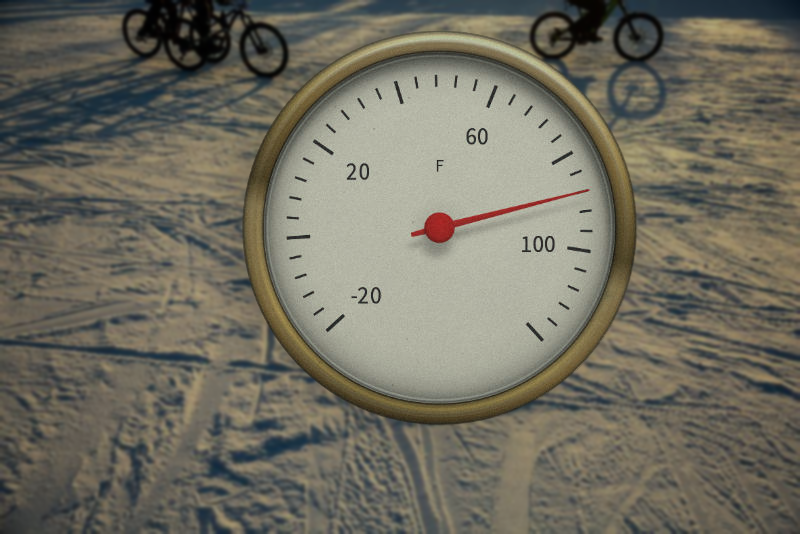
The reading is 88 °F
